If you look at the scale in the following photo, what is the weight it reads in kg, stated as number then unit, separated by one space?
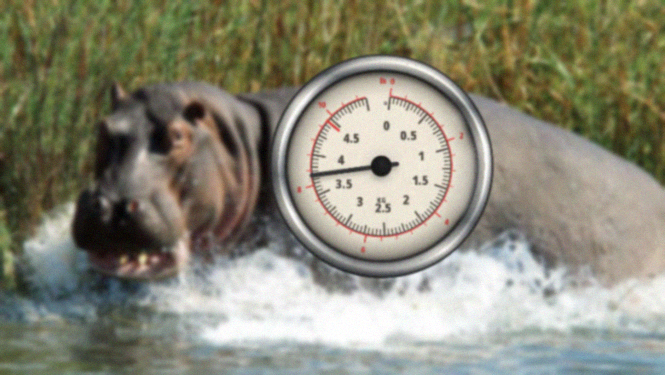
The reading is 3.75 kg
